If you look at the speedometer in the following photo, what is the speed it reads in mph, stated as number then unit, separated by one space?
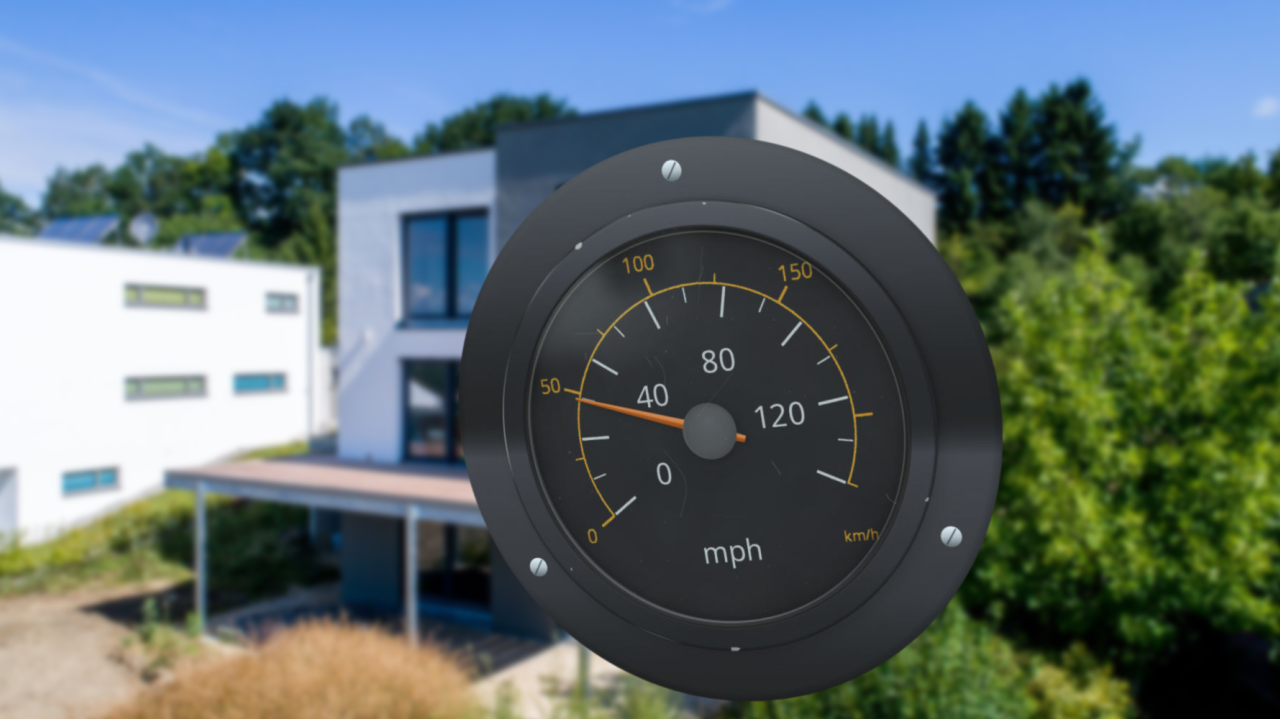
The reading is 30 mph
